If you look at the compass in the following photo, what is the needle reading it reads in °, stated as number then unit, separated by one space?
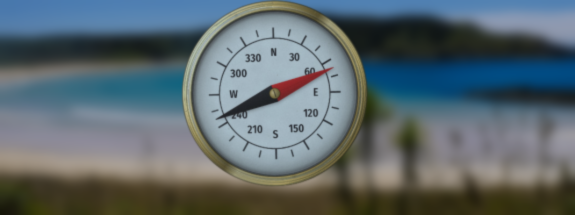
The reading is 67.5 °
